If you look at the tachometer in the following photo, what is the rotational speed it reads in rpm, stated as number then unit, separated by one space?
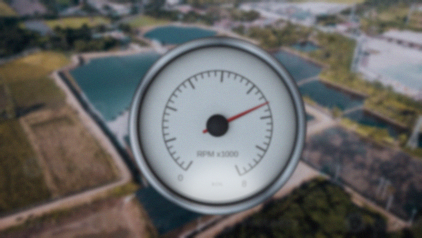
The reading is 5600 rpm
